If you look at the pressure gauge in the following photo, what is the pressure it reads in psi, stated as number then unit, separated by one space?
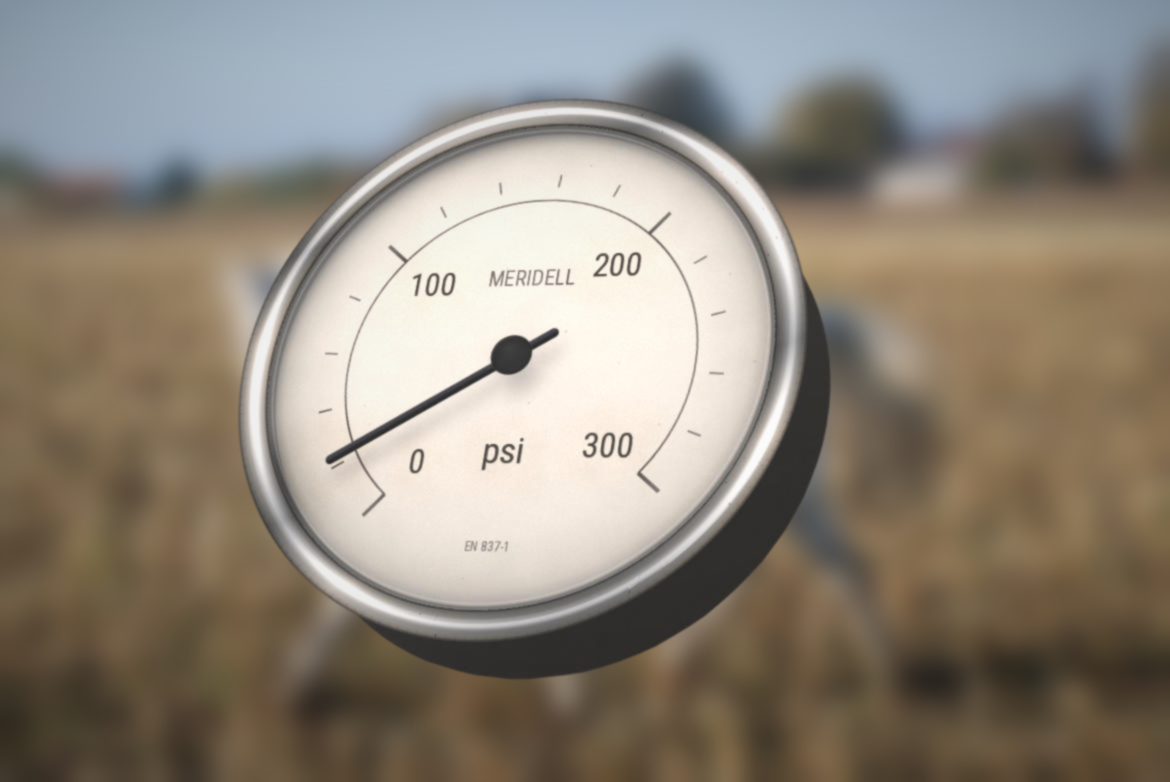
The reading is 20 psi
